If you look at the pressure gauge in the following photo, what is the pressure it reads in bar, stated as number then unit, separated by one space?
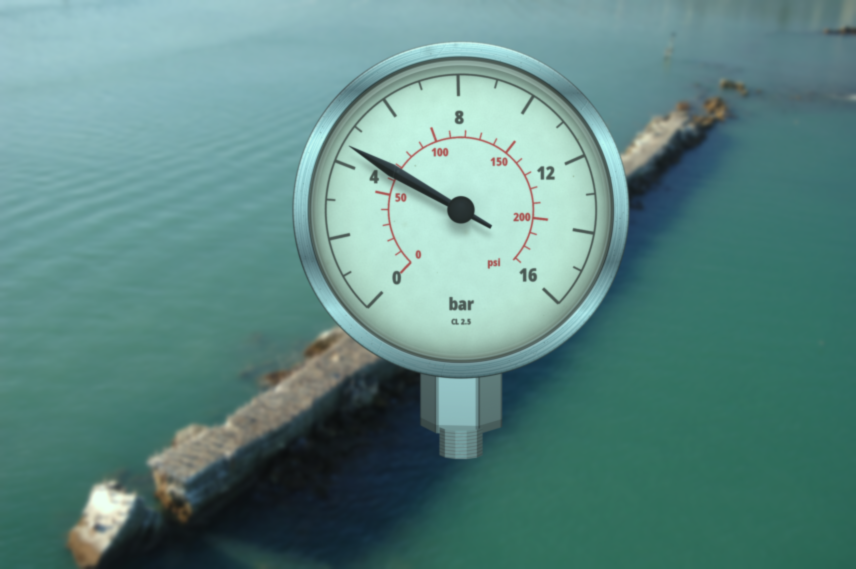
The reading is 4.5 bar
